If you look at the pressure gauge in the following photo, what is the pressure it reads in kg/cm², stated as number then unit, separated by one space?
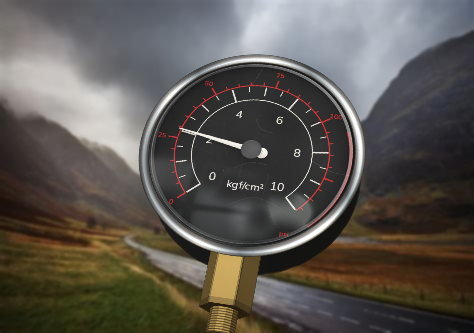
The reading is 2 kg/cm²
